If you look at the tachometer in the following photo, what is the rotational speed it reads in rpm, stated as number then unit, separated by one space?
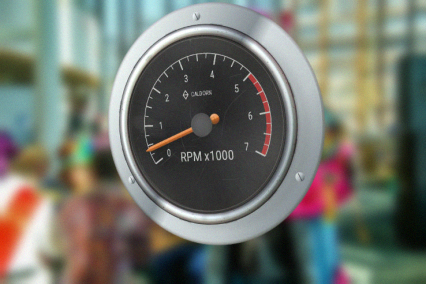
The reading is 375 rpm
